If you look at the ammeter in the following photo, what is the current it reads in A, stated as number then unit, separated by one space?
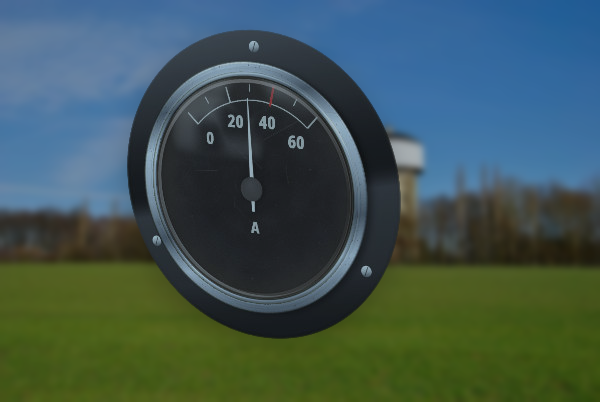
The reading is 30 A
